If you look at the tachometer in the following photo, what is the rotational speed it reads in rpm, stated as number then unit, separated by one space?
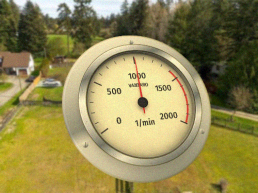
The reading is 1000 rpm
